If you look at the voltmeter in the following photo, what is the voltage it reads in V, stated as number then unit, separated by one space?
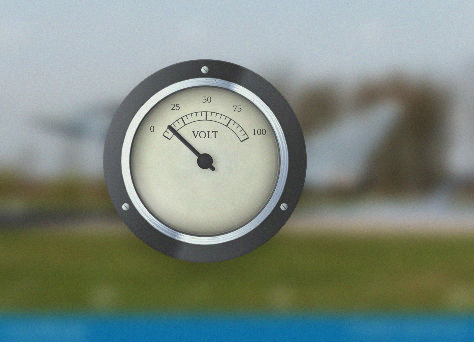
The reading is 10 V
